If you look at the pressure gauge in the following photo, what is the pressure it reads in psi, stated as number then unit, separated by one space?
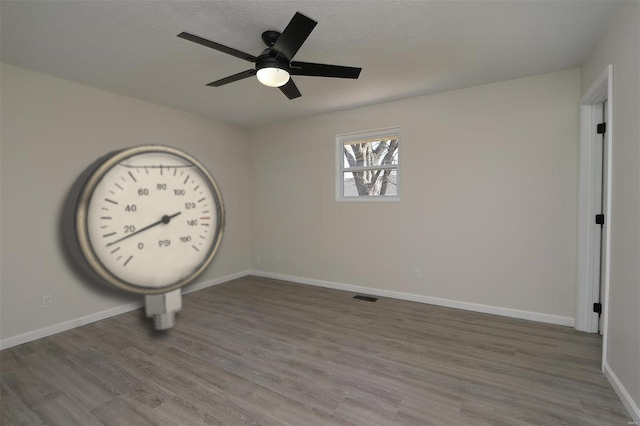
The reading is 15 psi
